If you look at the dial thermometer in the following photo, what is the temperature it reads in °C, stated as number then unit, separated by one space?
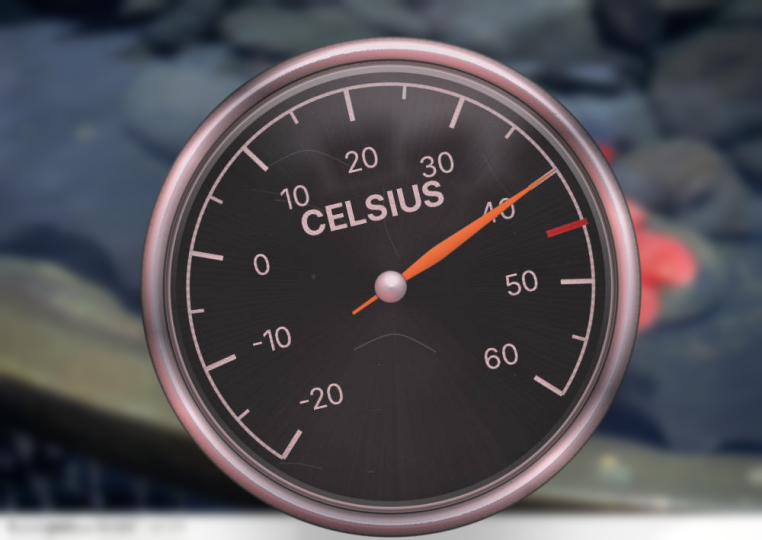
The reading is 40 °C
